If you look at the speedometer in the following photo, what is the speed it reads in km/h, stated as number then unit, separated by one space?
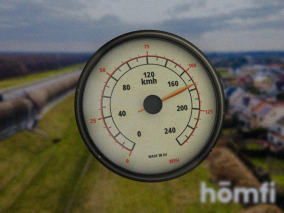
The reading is 175 km/h
